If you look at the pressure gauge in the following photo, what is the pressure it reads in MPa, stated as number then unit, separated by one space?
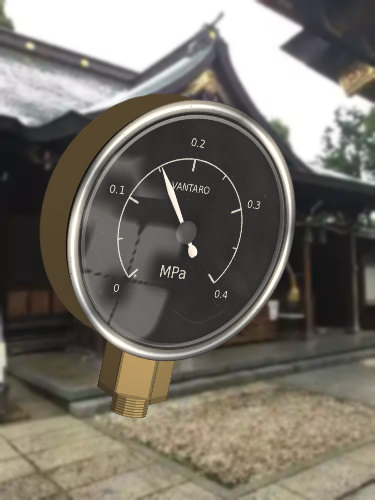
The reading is 0.15 MPa
